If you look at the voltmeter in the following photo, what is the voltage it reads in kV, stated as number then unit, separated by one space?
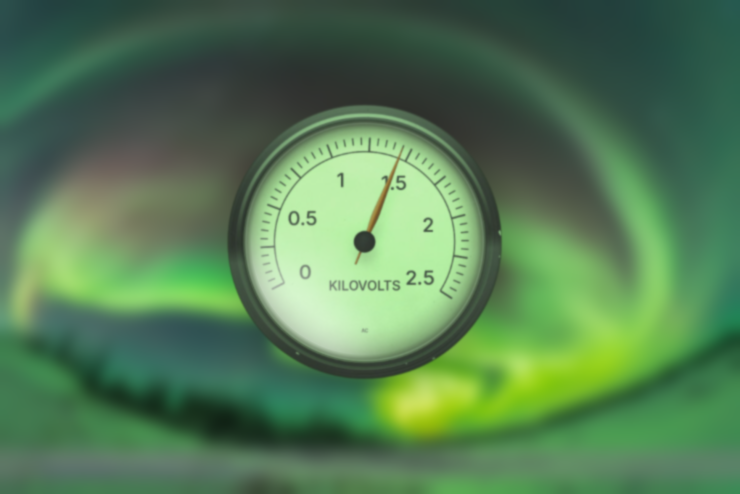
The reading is 1.45 kV
